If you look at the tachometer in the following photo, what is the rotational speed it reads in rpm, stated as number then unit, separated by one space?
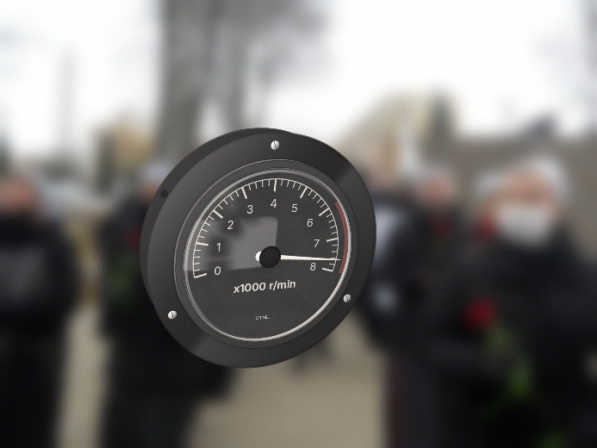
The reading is 7600 rpm
